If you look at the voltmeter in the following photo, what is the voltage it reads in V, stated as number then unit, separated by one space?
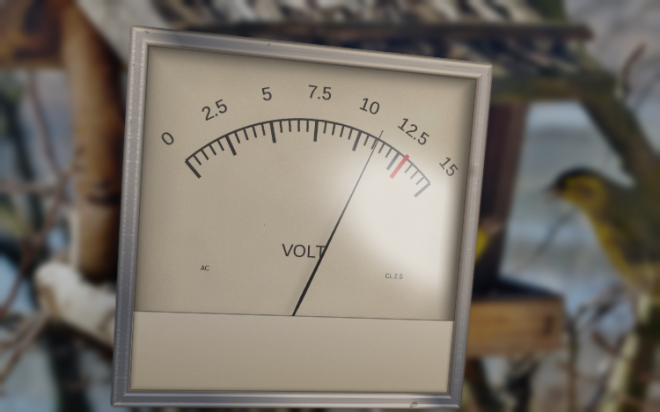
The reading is 11 V
